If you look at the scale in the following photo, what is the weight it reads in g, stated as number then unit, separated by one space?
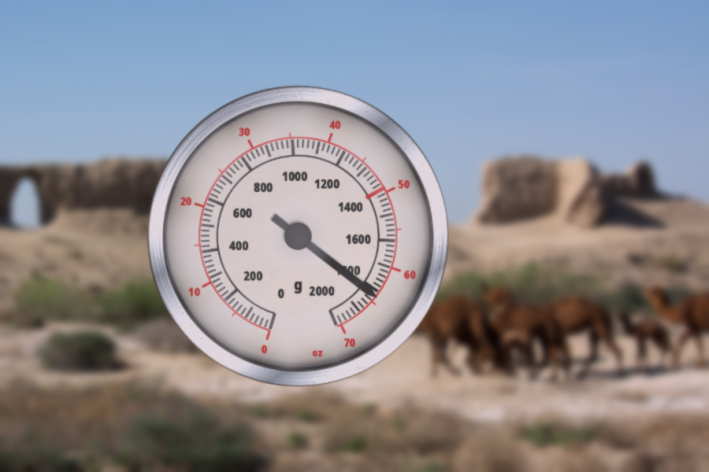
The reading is 1820 g
